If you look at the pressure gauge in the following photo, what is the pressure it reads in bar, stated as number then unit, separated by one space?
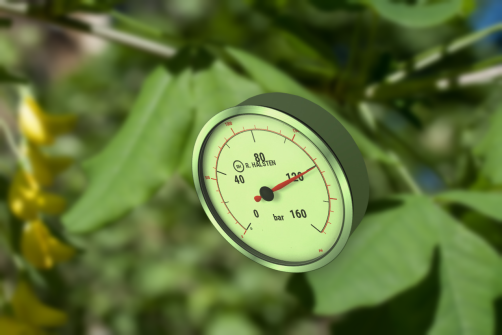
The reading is 120 bar
